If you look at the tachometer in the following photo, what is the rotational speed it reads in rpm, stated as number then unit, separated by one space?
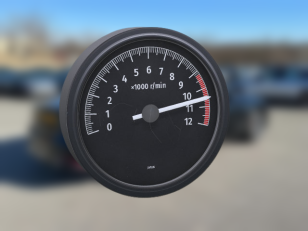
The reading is 10500 rpm
